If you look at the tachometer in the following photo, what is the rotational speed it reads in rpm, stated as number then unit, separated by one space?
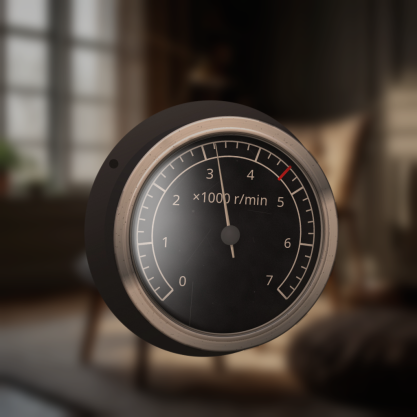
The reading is 3200 rpm
